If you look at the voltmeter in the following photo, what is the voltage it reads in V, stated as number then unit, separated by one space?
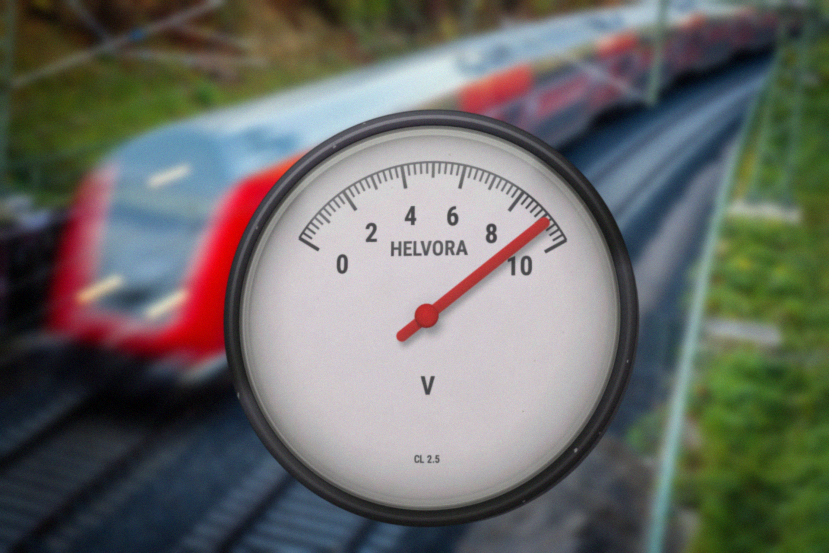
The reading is 9.2 V
